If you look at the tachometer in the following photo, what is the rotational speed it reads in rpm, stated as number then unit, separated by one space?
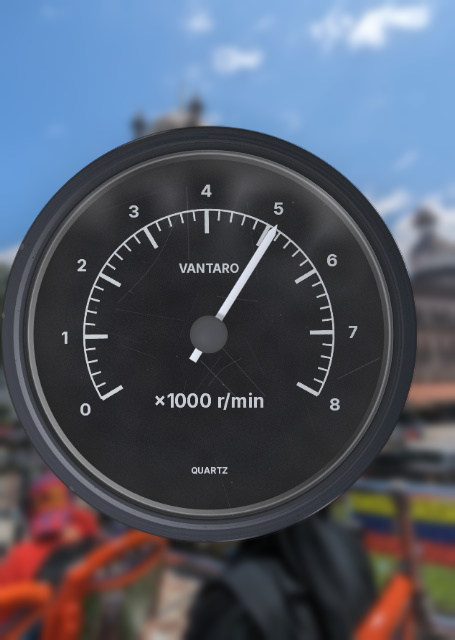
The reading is 5100 rpm
